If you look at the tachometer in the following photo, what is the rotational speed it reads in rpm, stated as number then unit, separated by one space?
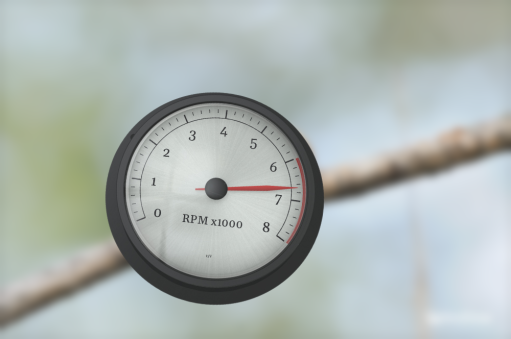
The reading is 6700 rpm
